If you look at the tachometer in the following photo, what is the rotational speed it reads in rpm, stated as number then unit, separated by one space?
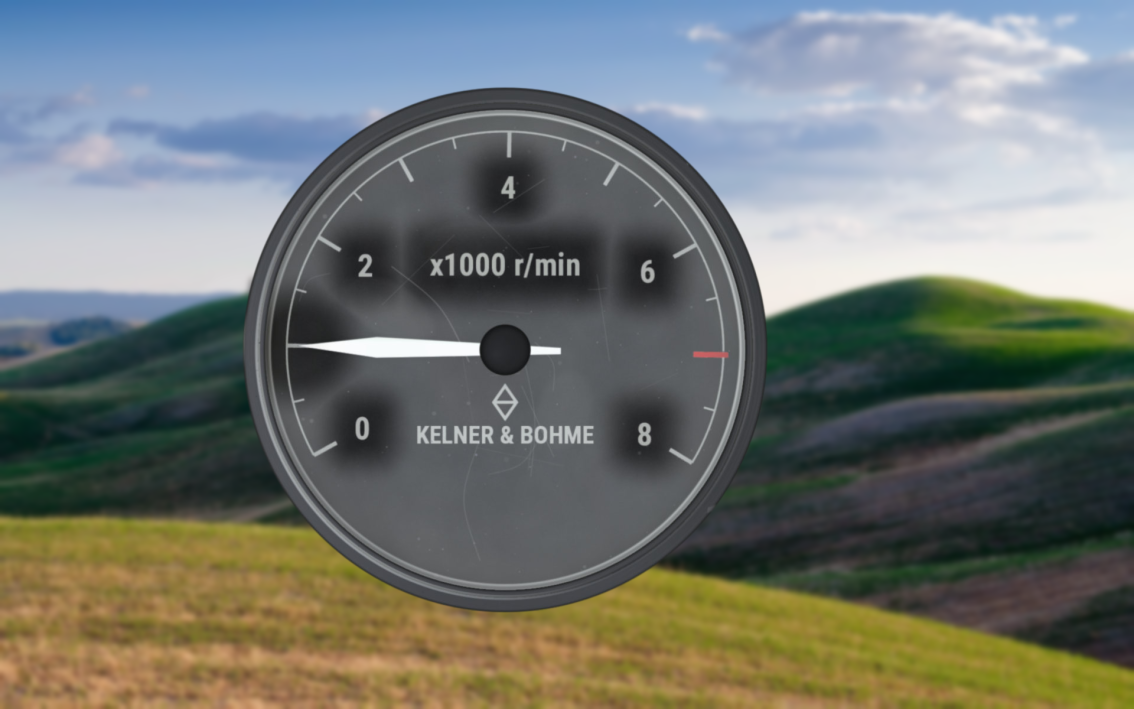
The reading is 1000 rpm
